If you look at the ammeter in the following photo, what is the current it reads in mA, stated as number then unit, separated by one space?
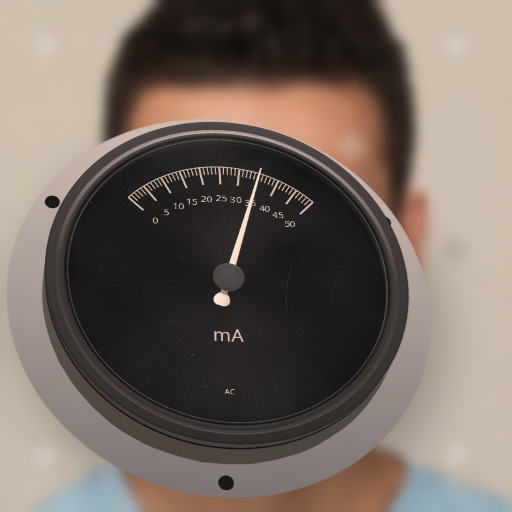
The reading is 35 mA
